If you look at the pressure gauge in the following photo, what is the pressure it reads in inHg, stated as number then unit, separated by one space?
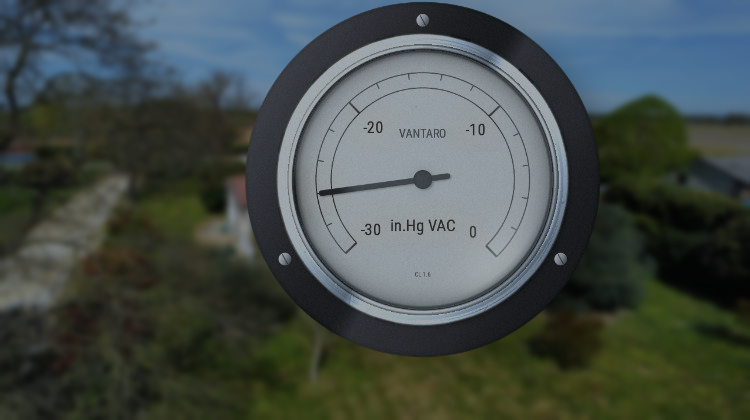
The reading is -26 inHg
